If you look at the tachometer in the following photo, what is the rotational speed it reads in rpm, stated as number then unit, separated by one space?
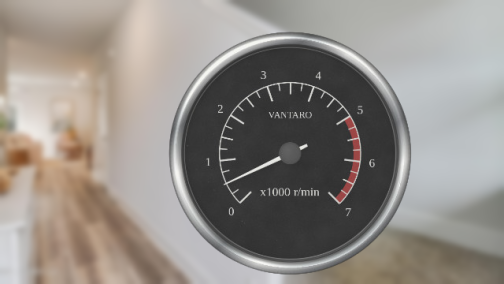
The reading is 500 rpm
